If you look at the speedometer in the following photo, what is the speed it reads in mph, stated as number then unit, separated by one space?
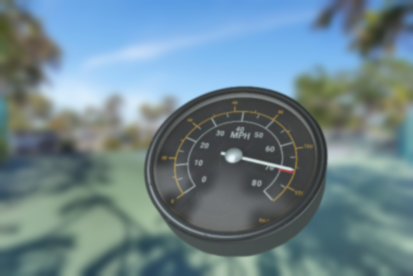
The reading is 70 mph
